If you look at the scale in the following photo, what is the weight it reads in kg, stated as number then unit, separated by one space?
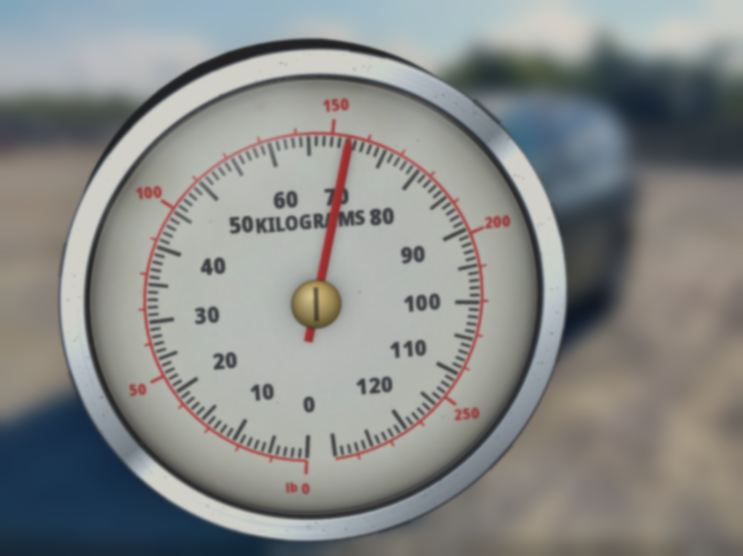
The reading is 70 kg
